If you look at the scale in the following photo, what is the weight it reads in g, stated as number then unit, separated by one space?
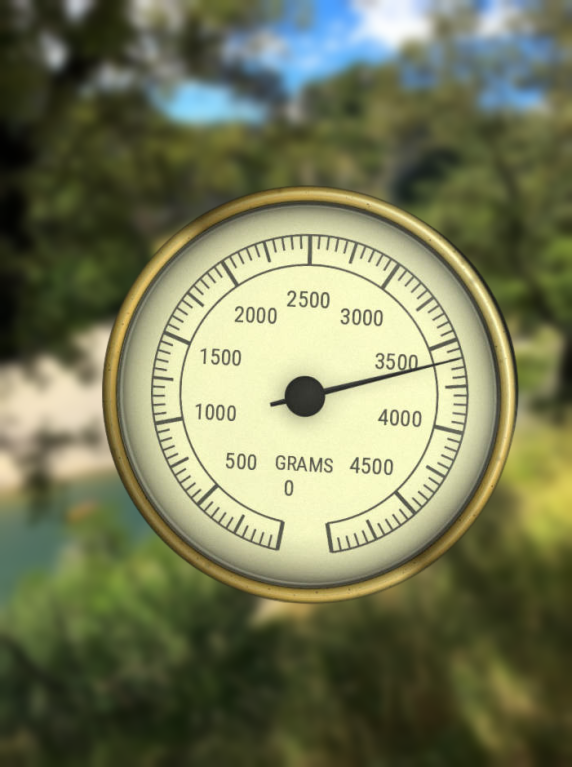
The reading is 3600 g
